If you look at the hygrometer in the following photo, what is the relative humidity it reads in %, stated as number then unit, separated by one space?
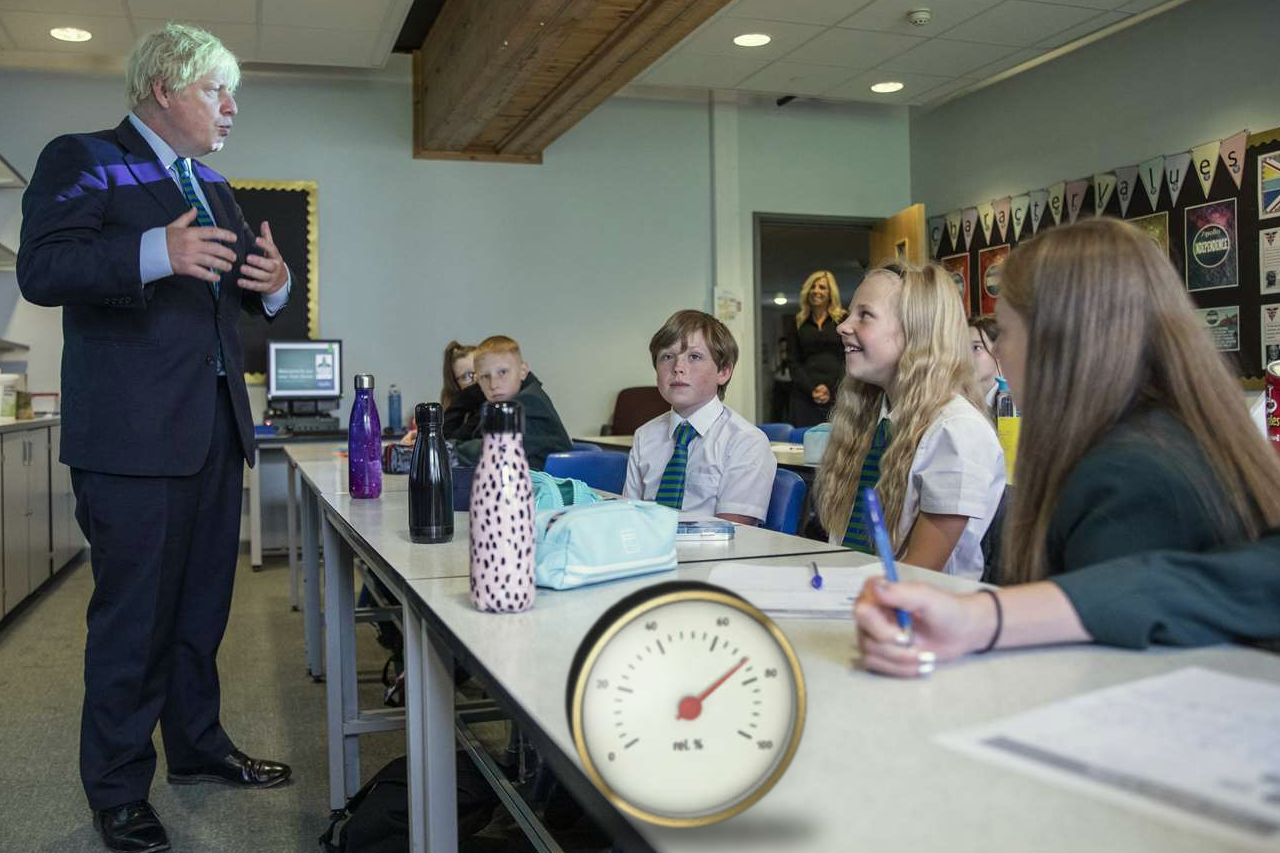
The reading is 72 %
